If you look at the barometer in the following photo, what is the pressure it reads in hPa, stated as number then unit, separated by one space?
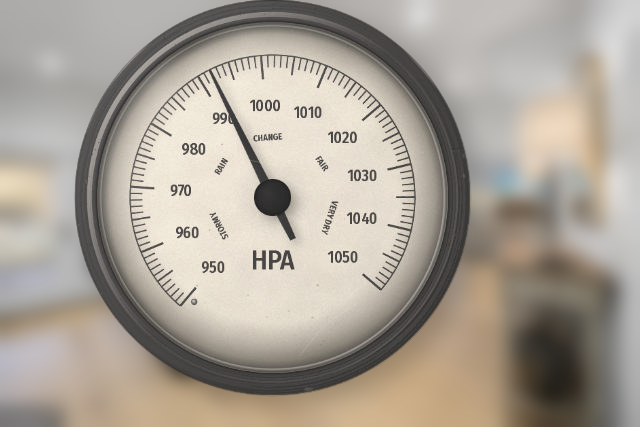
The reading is 992 hPa
